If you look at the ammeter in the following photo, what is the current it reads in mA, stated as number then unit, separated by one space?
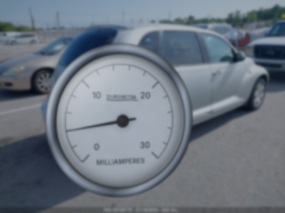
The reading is 4 mA
